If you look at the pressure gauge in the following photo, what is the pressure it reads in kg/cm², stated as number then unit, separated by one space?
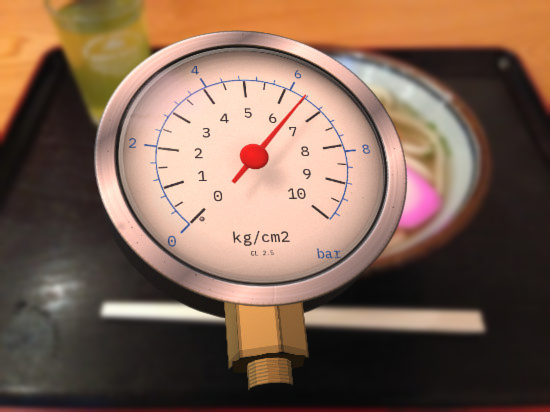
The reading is 6.5 kg/cm²
